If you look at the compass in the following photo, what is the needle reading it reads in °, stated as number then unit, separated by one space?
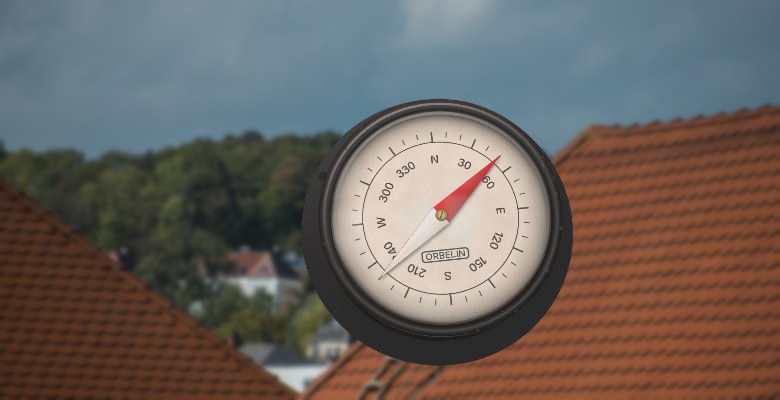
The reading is 50 °
